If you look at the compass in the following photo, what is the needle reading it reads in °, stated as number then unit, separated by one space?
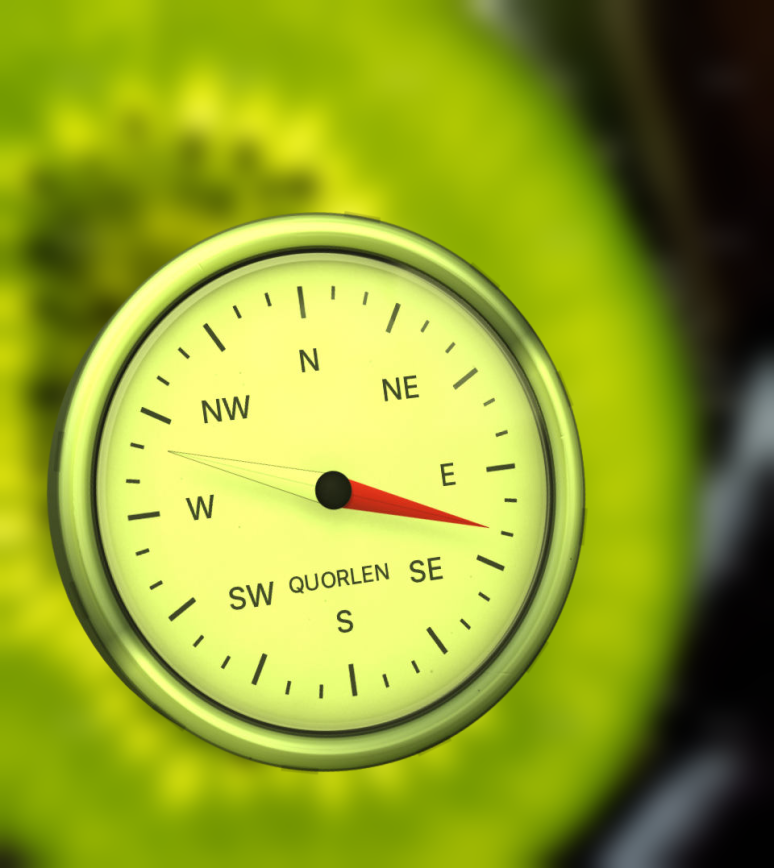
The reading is 110 °
